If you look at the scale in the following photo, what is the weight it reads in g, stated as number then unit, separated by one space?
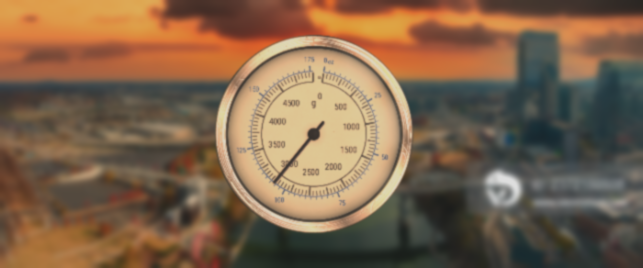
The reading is 3000 g
